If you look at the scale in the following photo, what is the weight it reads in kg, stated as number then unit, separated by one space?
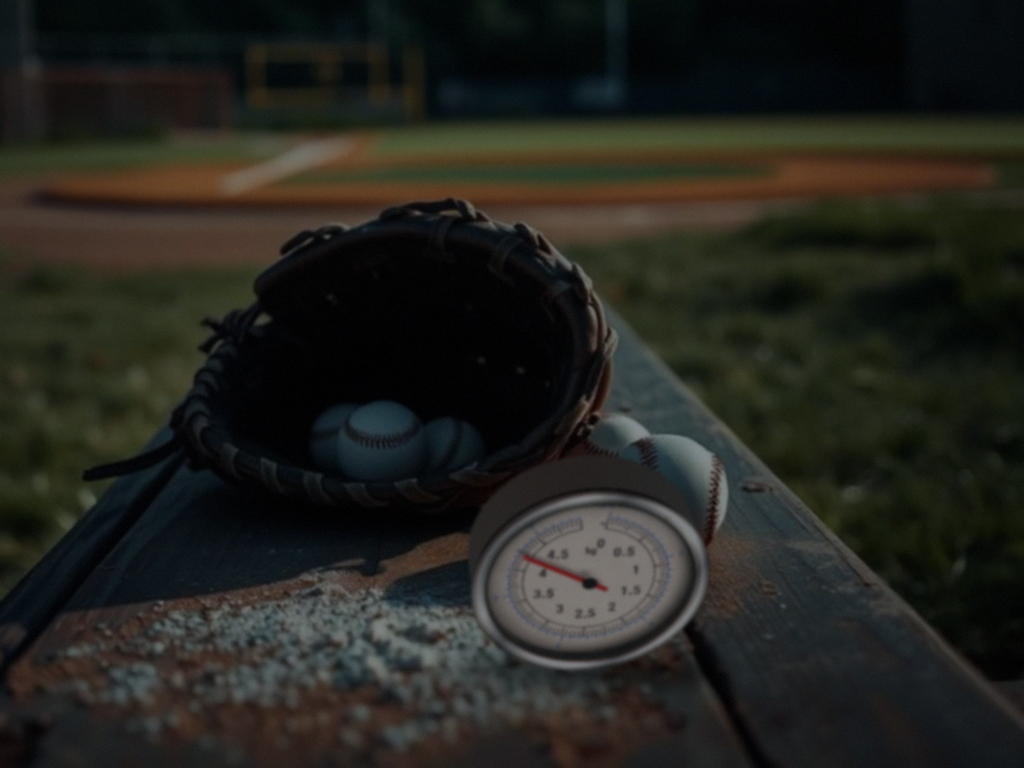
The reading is 4.25 kg
